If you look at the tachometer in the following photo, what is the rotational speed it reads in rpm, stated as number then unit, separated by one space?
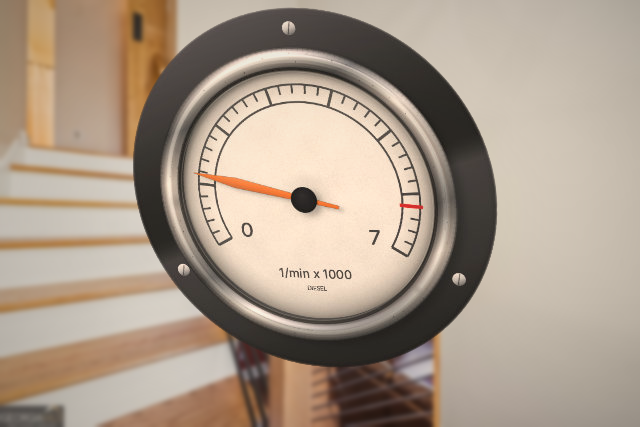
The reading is 1200 rpm
